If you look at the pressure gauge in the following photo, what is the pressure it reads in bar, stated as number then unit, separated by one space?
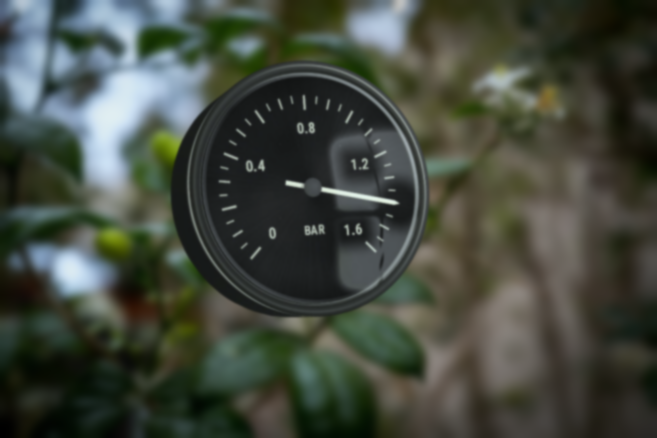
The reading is 1.4 bar
